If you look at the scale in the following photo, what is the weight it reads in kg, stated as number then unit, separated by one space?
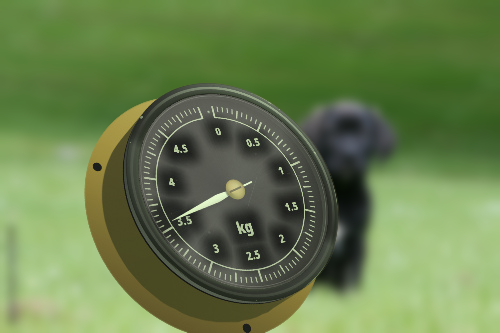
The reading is 3.55 kg
